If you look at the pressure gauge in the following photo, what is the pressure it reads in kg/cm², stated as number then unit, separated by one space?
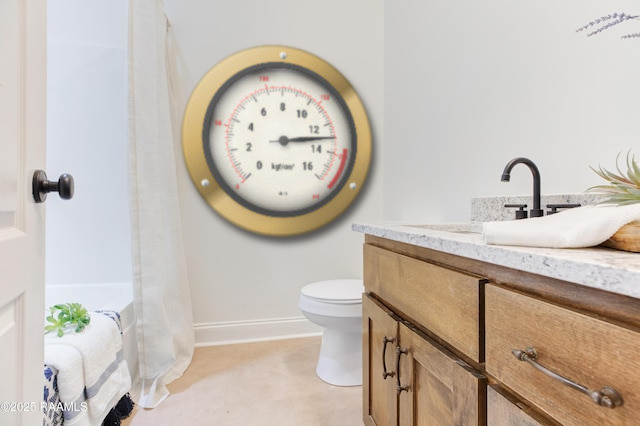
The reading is 13 kg/cm²
